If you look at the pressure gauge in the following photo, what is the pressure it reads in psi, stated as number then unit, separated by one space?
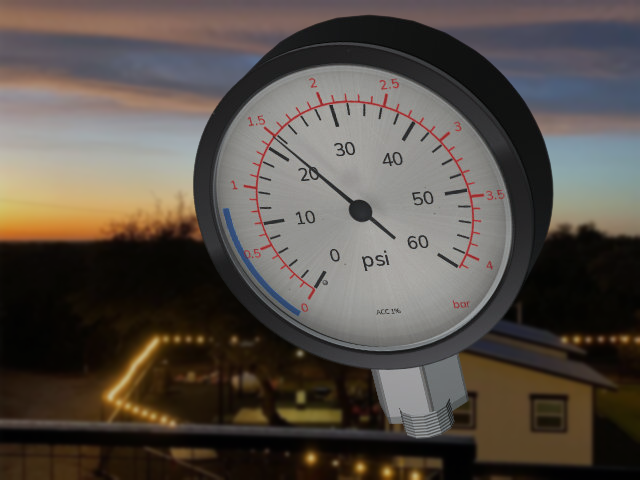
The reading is 22 psi
